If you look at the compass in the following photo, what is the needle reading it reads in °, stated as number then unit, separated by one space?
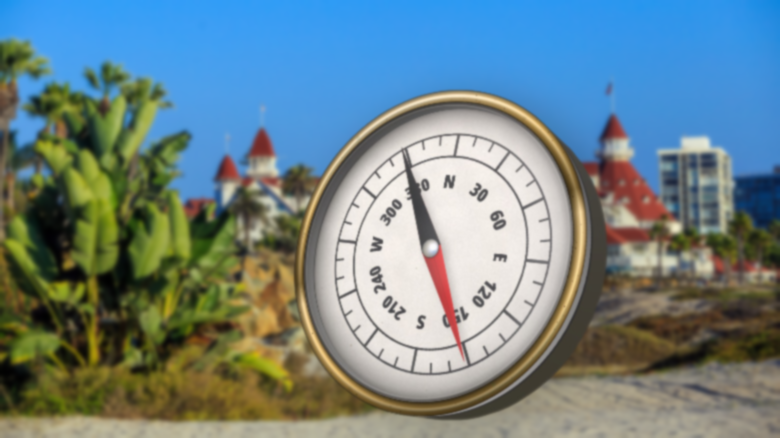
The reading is 150 °
